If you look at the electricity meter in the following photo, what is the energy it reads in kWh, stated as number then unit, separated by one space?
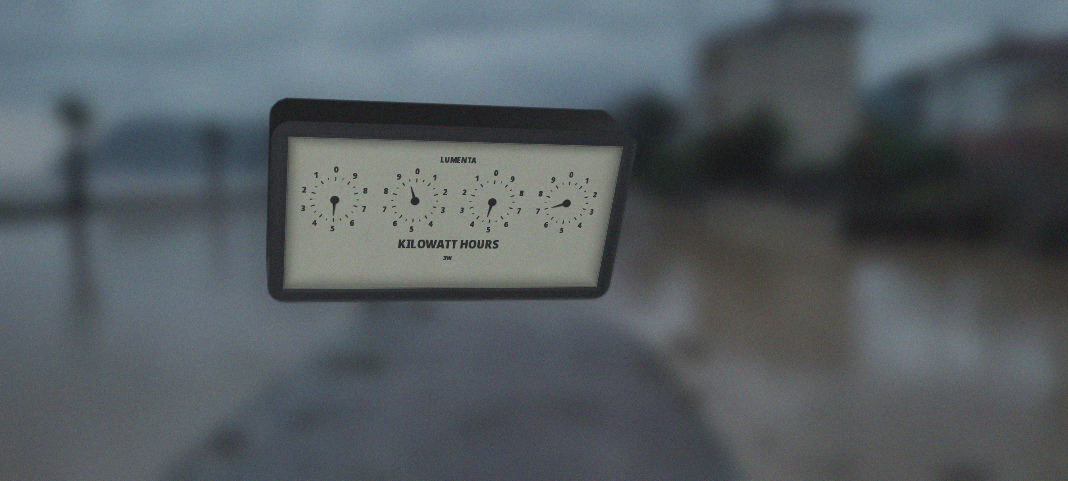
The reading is 4947 kWh
